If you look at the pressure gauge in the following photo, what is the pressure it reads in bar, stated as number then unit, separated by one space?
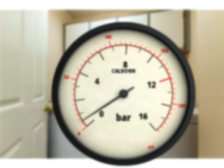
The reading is 0.5 bar
